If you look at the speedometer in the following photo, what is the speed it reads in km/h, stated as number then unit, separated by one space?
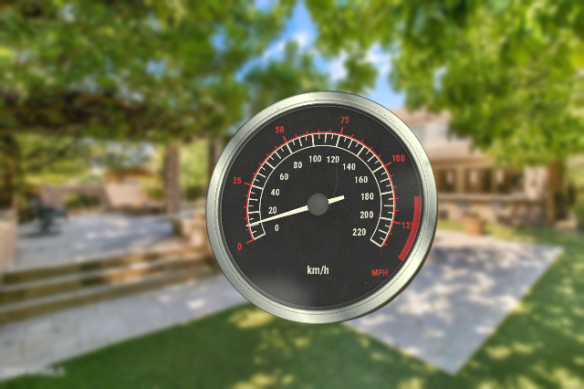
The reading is 10 km/h
